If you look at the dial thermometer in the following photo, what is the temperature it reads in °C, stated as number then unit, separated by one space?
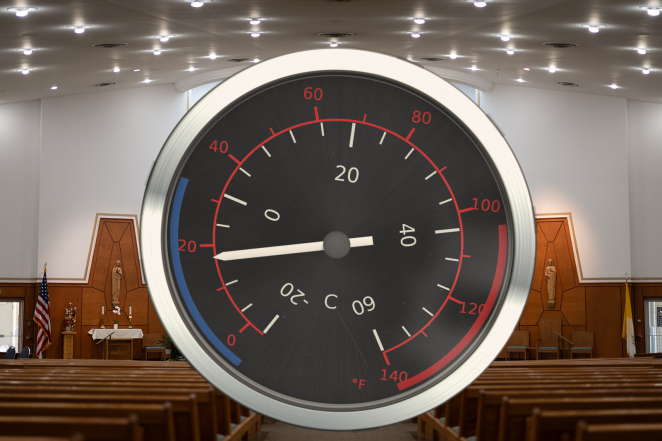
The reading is -8 °C
